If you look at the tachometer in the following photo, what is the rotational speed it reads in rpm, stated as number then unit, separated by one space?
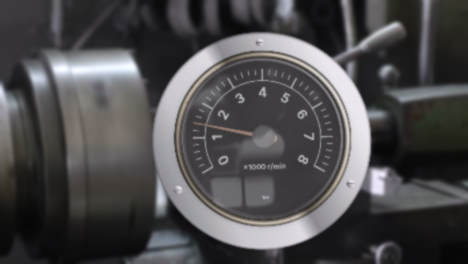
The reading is 1400 rpm
